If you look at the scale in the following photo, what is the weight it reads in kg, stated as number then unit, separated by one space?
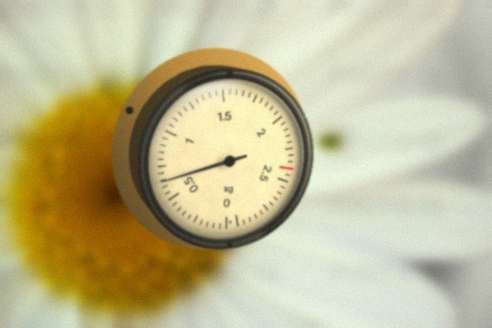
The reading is 0.65 kg
